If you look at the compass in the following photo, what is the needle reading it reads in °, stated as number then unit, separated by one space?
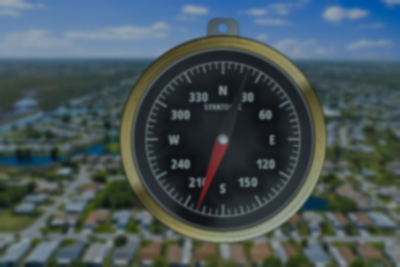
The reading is 200 °
